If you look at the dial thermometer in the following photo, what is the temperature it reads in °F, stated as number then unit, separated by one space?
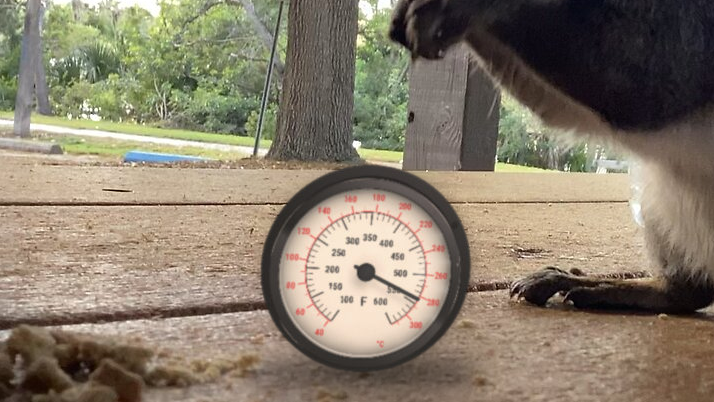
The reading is 540 °F
